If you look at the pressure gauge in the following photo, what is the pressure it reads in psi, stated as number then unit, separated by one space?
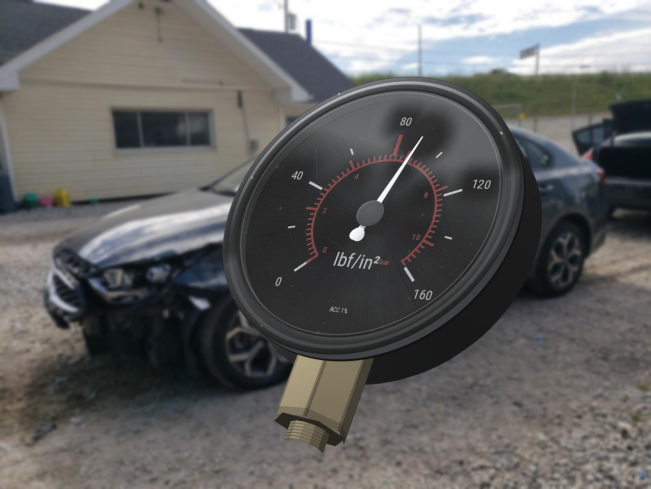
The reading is 90 psi
